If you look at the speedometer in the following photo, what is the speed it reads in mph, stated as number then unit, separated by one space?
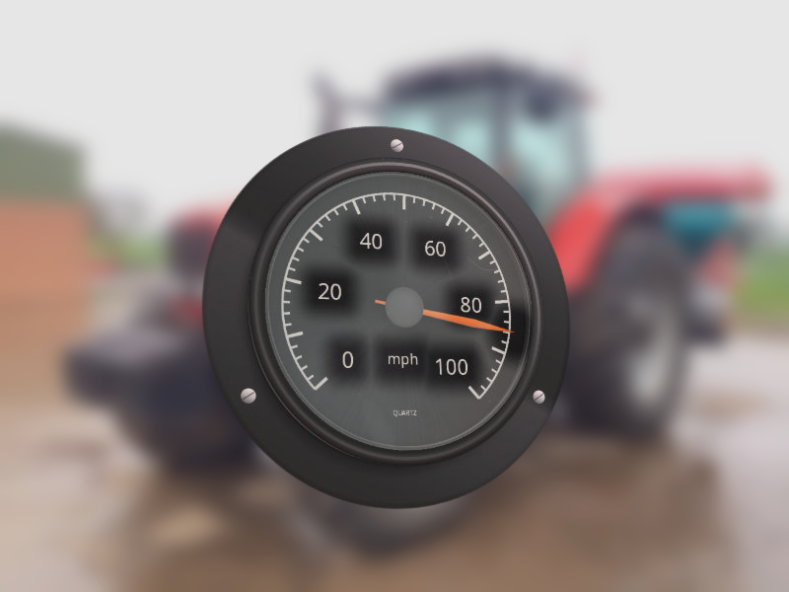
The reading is 86 mph
